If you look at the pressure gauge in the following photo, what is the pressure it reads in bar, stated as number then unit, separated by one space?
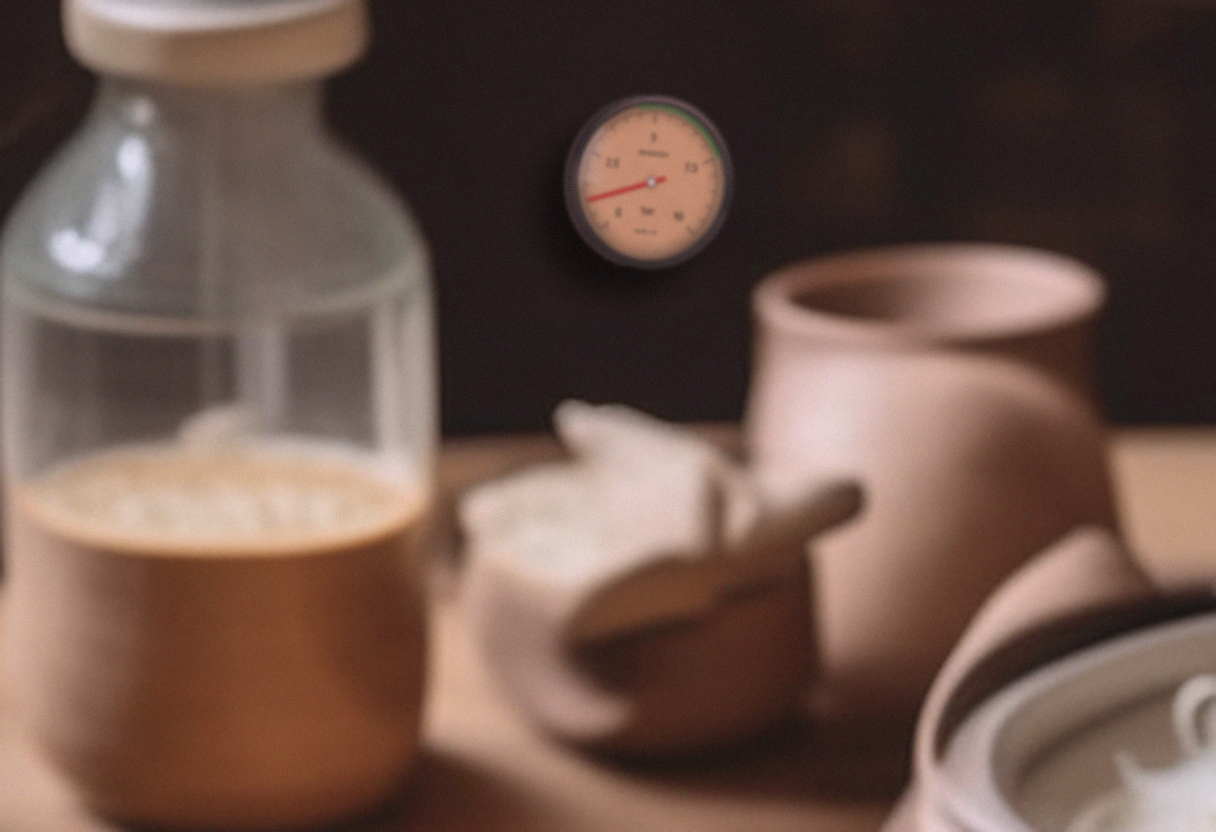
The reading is 1 bar
